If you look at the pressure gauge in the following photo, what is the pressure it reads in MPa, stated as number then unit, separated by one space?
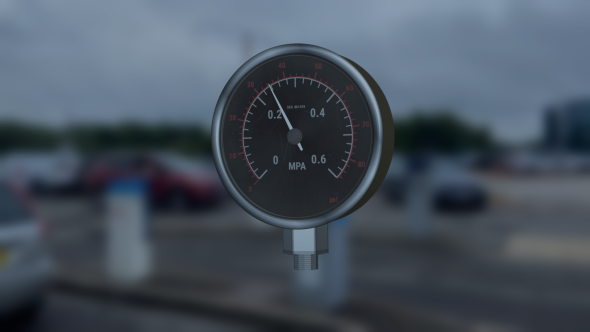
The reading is 0.24 MPa
